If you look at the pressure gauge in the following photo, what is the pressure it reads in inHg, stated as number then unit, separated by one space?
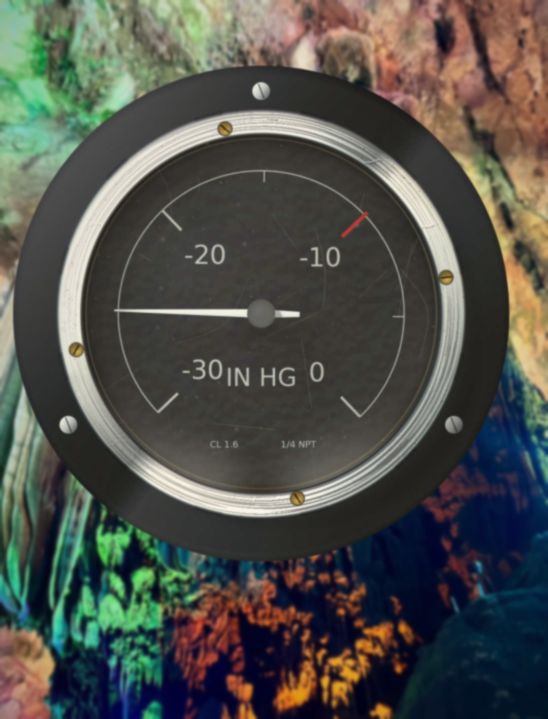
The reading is -25 inHg
